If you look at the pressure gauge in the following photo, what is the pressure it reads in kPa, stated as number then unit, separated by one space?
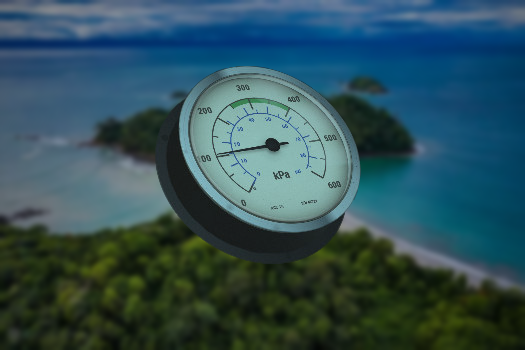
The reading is 100 kPa
